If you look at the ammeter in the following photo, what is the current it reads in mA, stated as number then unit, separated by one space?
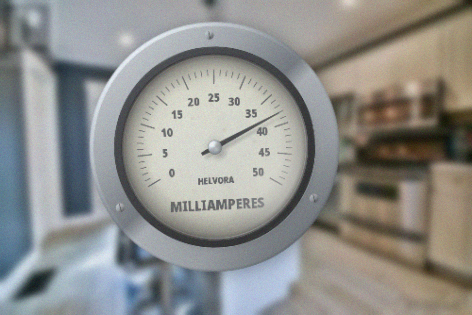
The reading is 38 mA
